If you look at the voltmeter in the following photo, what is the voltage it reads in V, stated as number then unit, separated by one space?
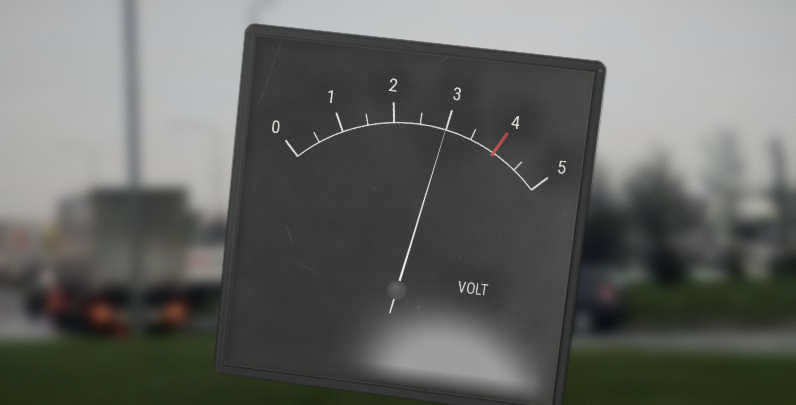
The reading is 3 V
